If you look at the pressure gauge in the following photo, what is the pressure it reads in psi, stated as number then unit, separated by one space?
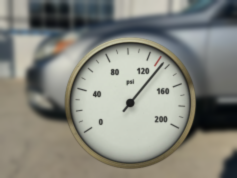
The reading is 135 psi
